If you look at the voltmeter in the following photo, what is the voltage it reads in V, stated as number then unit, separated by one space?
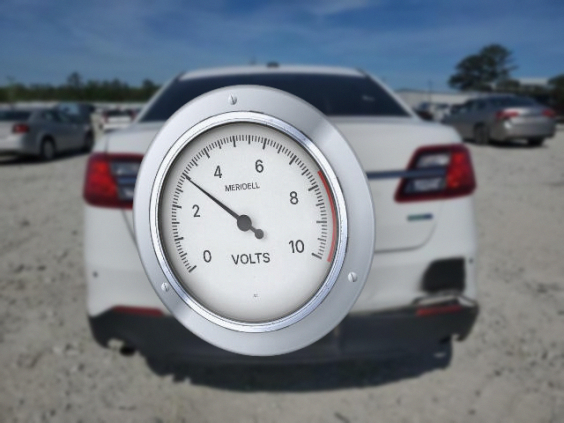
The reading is 3 V
